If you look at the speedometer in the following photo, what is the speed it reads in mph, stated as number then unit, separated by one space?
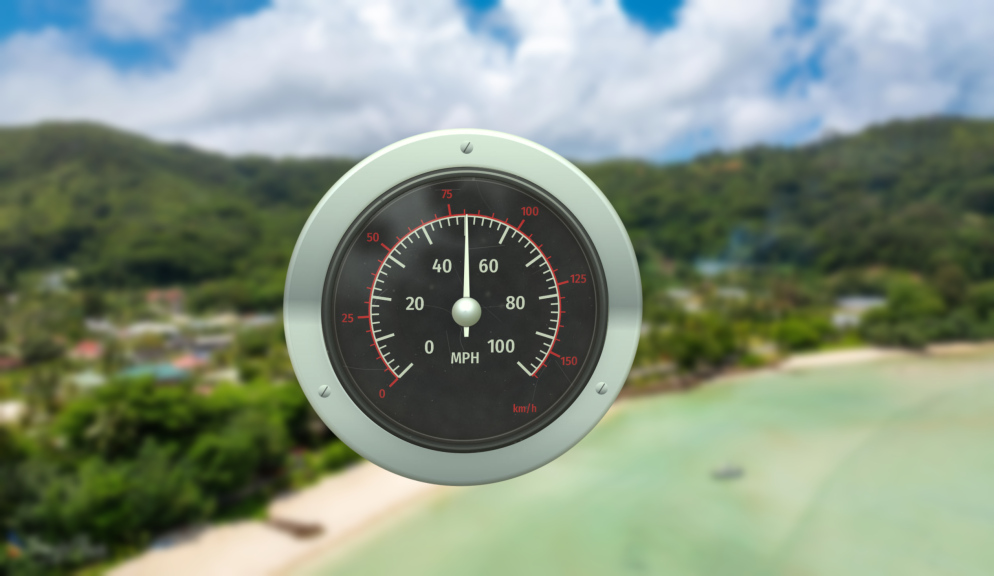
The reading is 50 mph
